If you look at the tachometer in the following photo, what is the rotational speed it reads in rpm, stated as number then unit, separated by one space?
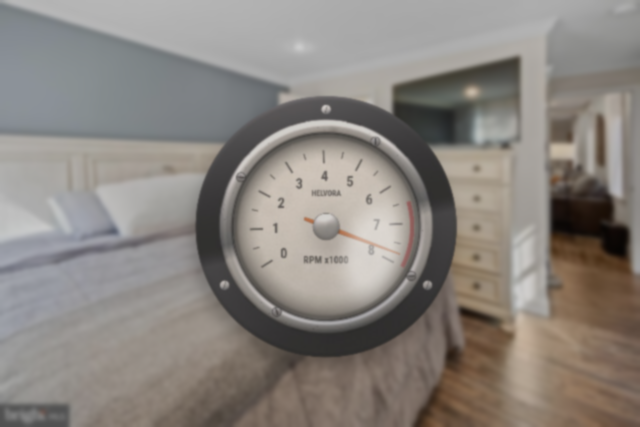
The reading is 7750 rpm
